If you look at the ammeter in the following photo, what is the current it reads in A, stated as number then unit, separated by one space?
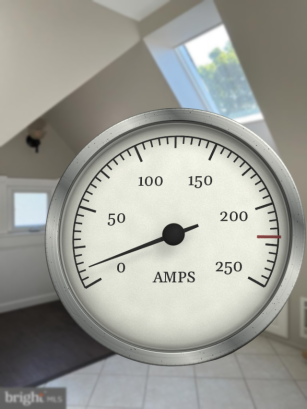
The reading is 10 A
